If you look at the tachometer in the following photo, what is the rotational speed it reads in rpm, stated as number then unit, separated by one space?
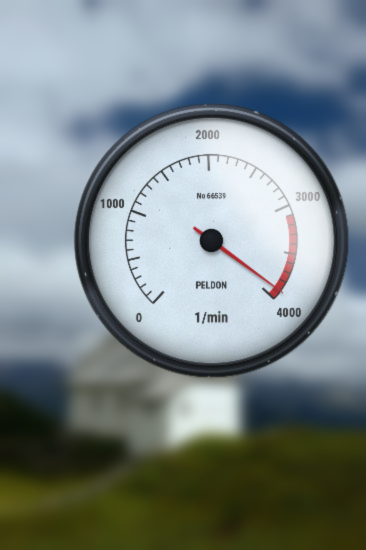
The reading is 3900 rpm
